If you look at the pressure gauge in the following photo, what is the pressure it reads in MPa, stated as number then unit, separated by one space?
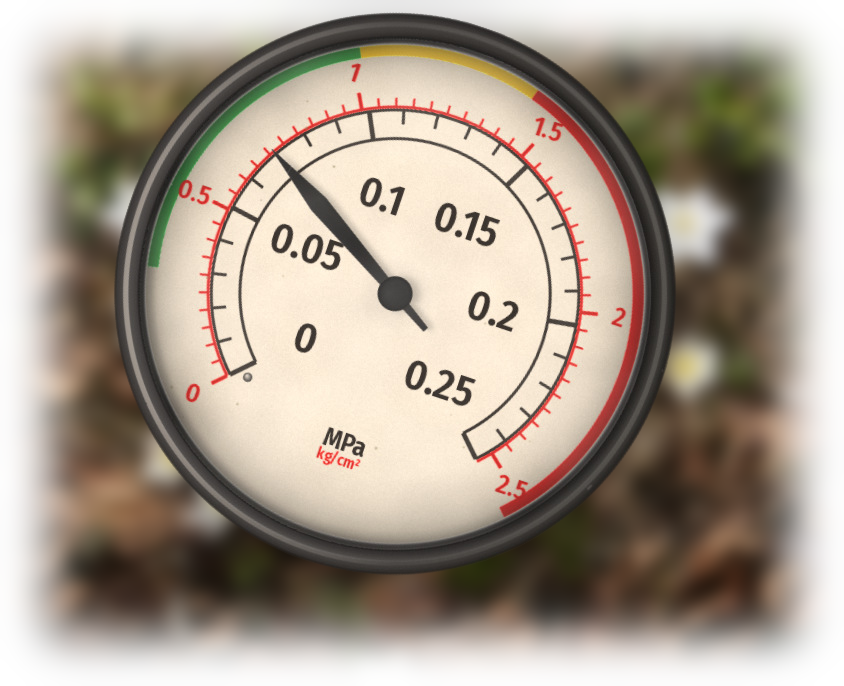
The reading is 0.07 MPa
